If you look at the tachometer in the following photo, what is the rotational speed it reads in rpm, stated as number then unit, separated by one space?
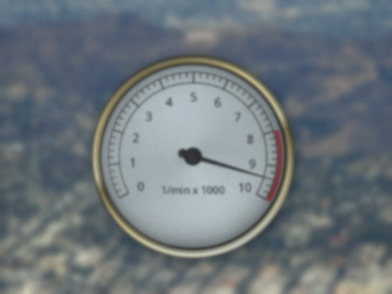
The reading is 9400 rpm
